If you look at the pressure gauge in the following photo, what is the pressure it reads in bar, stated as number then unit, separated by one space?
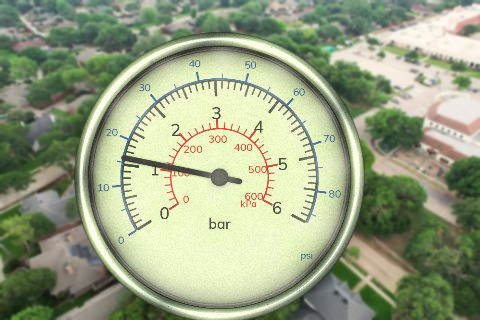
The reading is 1.1 bar
